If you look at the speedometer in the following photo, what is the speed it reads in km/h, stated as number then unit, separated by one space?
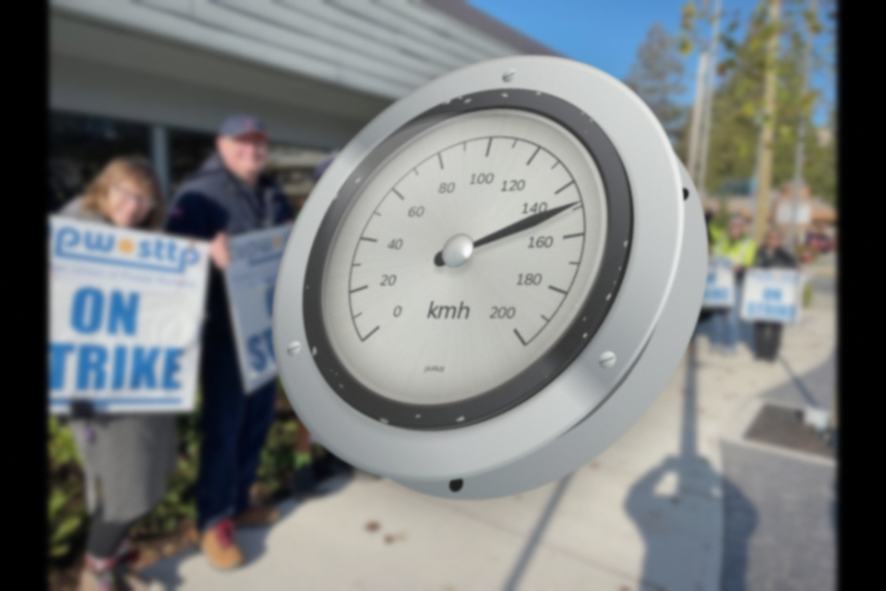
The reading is 150 km/h
